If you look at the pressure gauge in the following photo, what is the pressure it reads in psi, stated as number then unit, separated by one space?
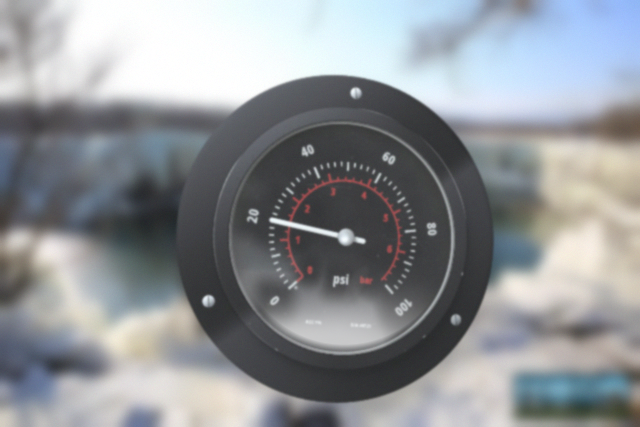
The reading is 20 psi
